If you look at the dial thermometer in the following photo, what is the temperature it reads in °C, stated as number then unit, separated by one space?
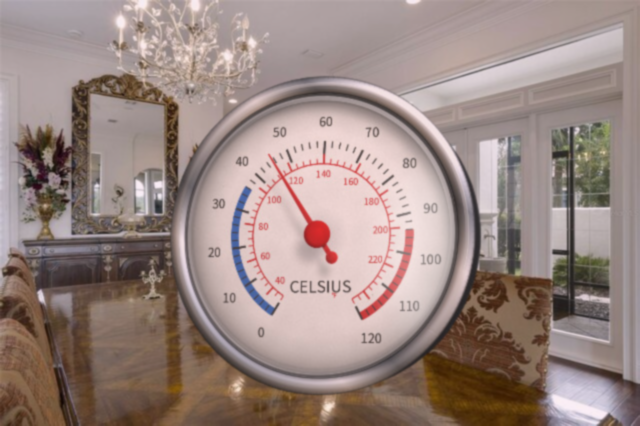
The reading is 46 °C
